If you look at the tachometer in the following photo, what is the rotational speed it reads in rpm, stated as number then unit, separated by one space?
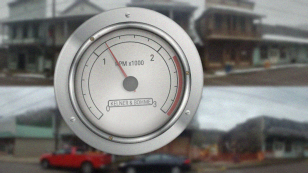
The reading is 1200 rpm
